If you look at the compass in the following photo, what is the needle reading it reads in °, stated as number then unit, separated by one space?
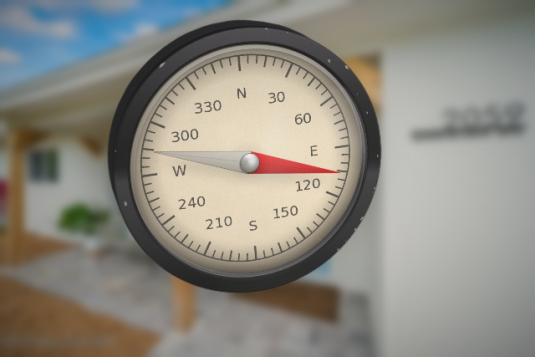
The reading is 105 °
